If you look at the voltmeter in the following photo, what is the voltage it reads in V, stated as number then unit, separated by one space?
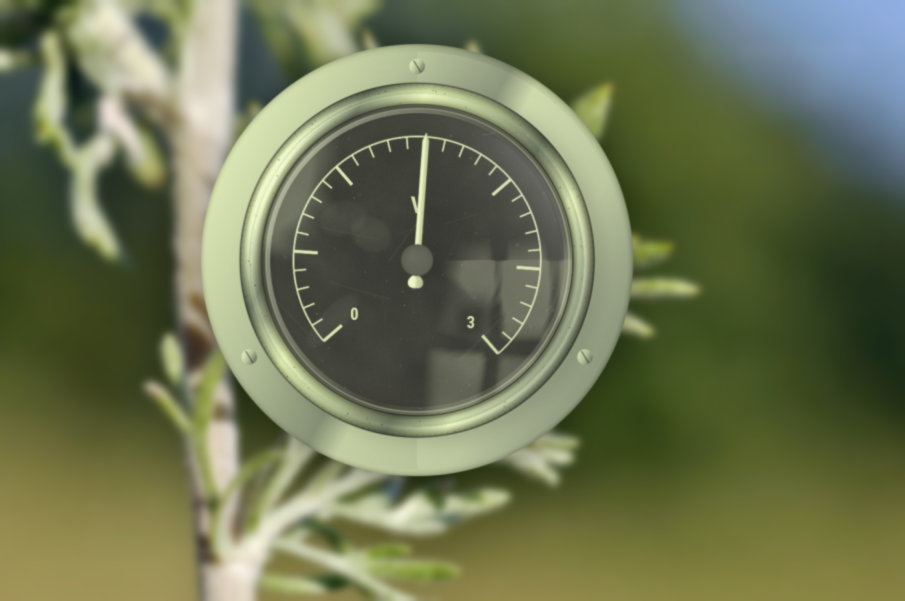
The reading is 1.5 V
